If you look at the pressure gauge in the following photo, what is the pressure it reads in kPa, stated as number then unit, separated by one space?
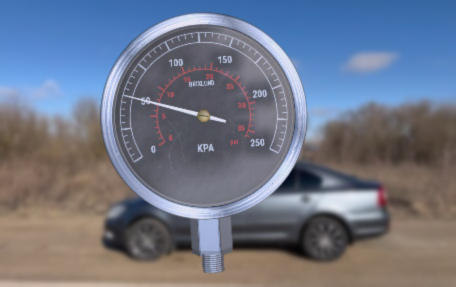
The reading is 50 kPa
